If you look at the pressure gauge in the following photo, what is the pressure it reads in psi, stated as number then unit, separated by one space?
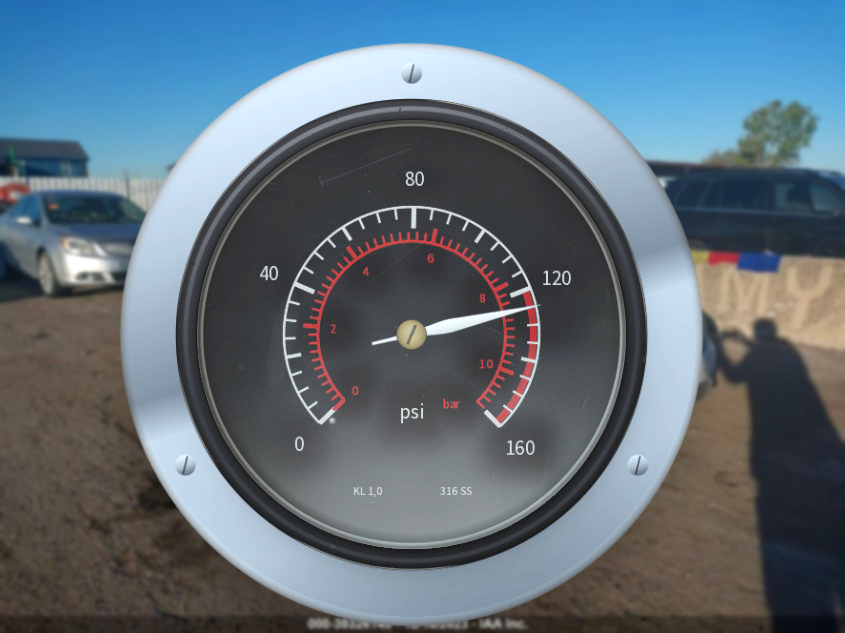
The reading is 125 psi
